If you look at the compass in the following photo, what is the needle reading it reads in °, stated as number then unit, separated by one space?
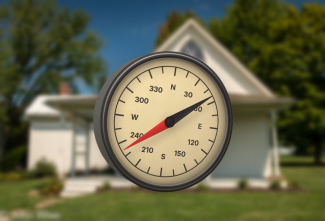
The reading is 232.5 °
